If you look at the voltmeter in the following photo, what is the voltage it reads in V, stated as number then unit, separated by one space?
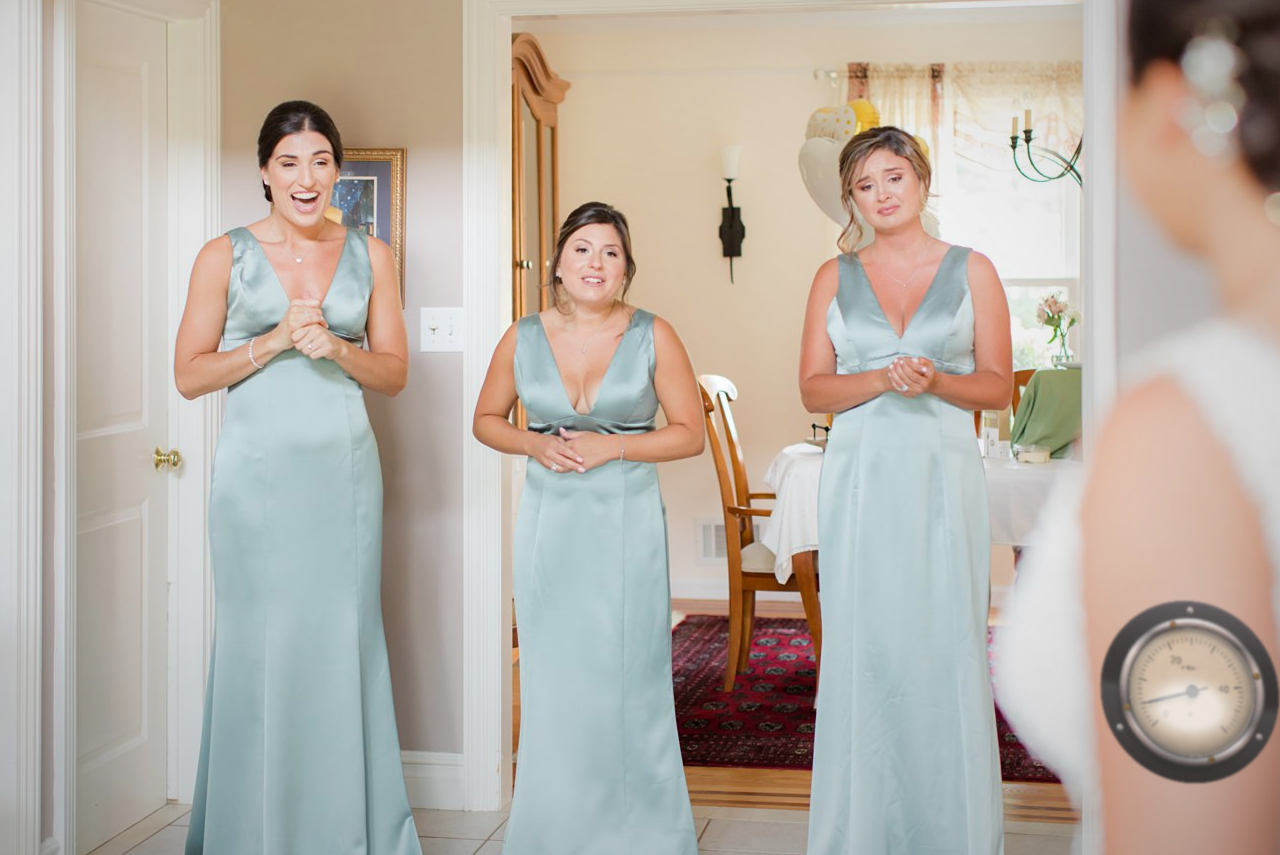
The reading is 5 V
